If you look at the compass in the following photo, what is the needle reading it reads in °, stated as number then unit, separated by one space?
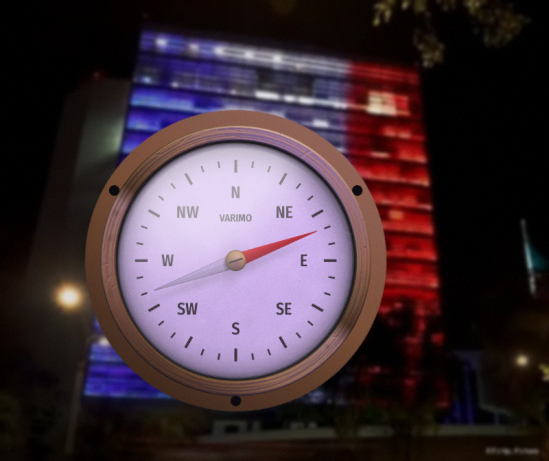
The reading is 70 °
